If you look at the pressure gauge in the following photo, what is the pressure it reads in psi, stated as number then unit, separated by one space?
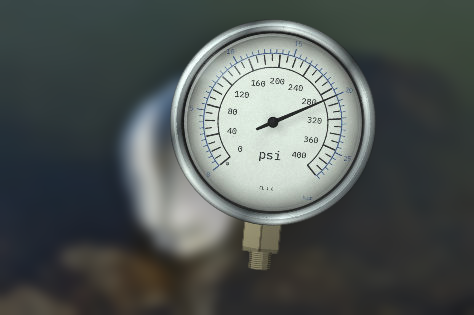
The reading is 290 psi
